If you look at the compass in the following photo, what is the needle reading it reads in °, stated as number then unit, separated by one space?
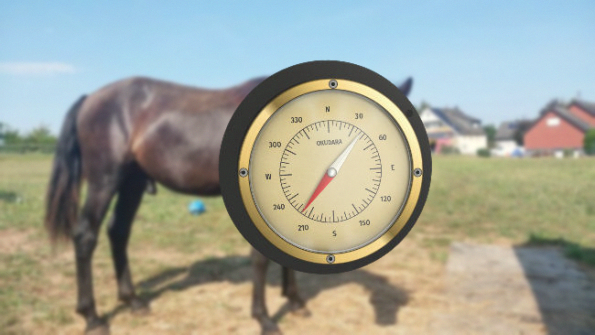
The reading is 220 °
